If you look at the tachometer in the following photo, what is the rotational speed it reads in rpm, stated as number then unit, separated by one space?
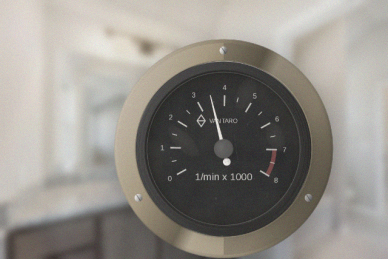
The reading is 3500 rpm
